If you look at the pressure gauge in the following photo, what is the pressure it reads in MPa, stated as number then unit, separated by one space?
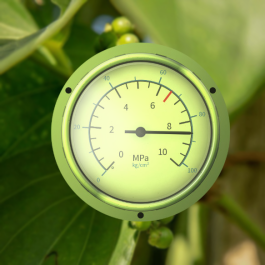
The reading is 8.5 MPa
